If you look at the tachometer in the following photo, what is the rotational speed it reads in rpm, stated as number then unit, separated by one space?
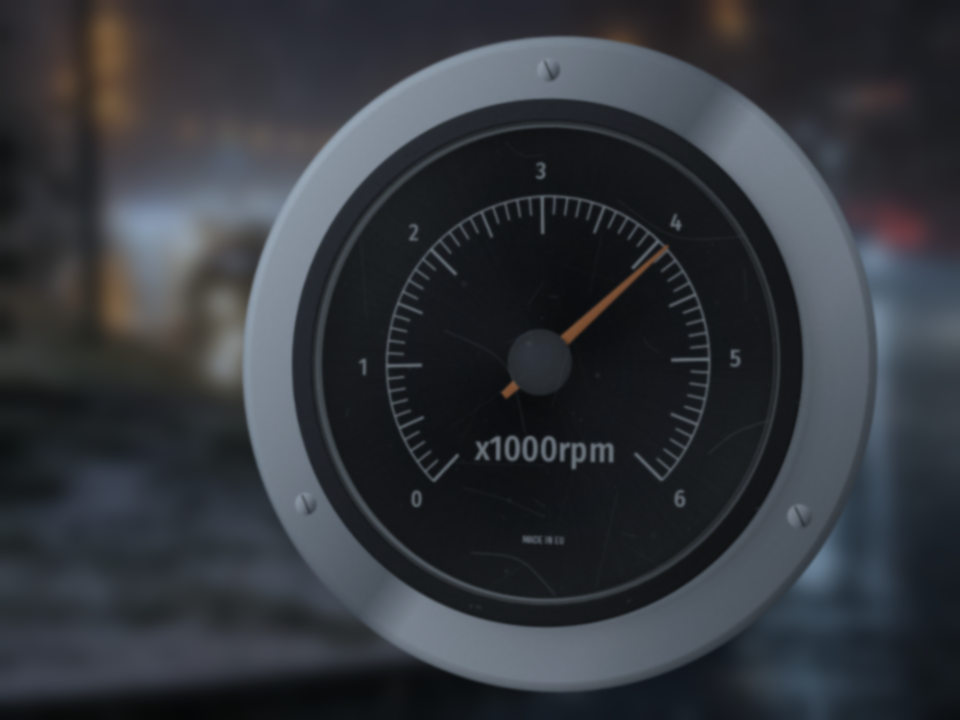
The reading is 4100 rpm
